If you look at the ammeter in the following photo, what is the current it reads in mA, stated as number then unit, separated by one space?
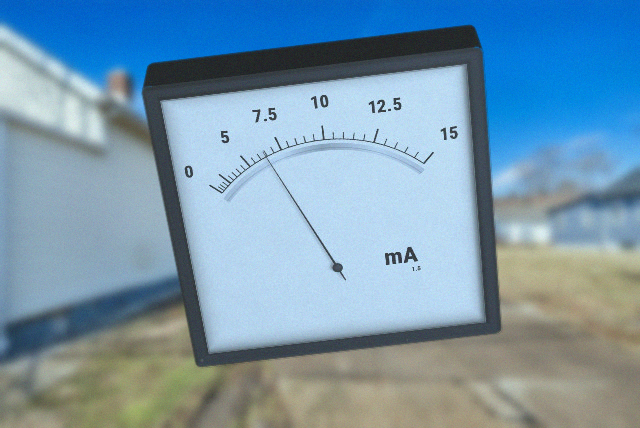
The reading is 6.5 mA
